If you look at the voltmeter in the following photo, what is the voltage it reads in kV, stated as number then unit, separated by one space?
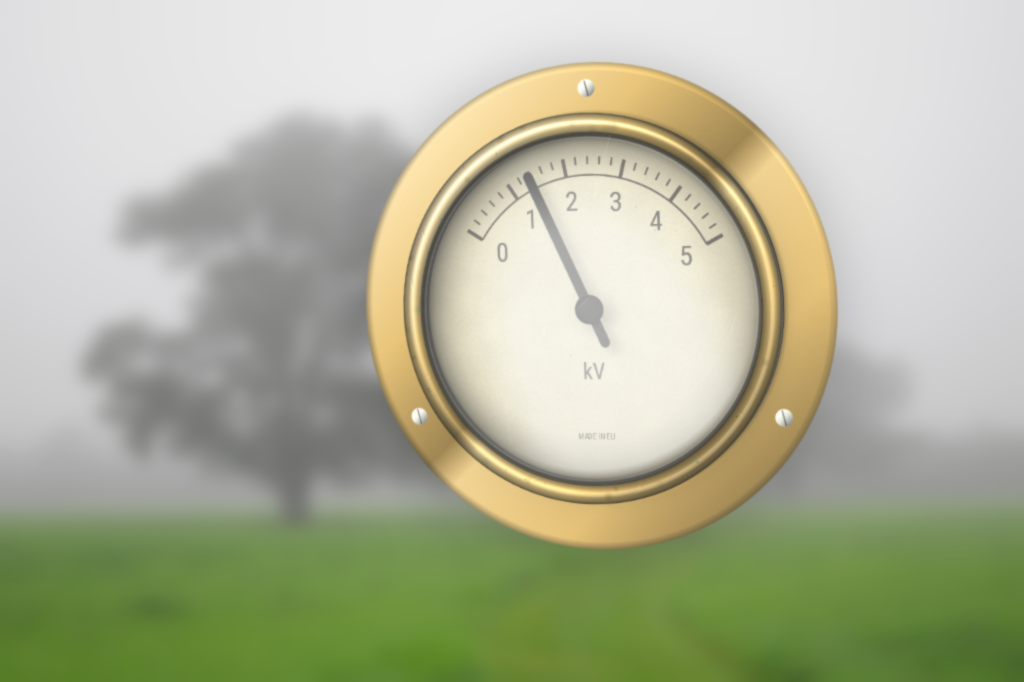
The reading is 1.4 kV
